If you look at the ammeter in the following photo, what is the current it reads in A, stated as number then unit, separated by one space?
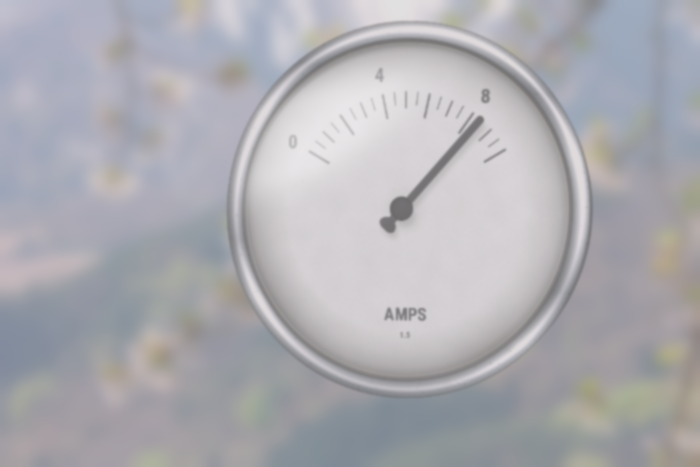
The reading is 8.5 A
